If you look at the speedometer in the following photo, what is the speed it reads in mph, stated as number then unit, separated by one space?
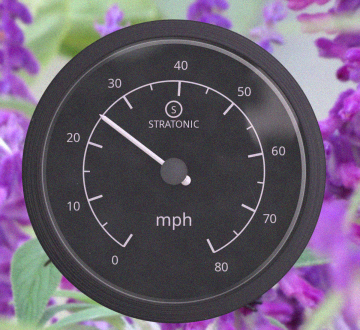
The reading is 25 mph
